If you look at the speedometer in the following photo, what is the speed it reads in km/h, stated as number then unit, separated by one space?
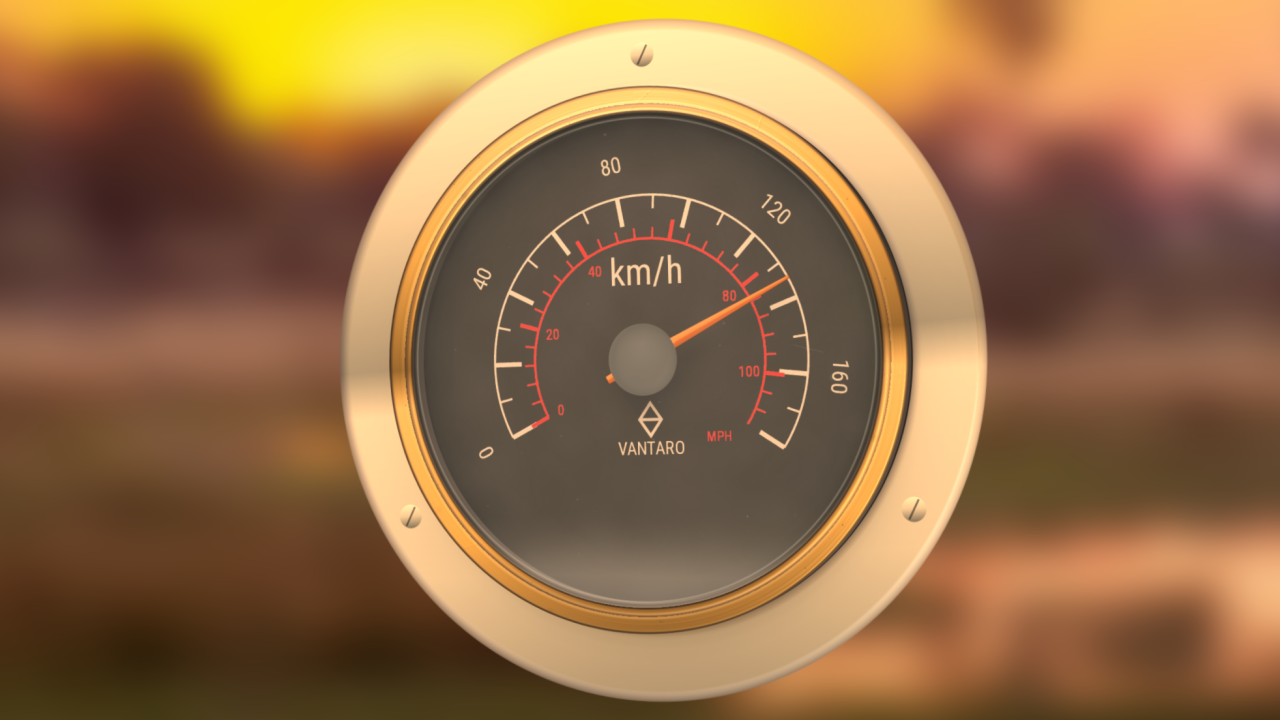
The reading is 135 km/h
